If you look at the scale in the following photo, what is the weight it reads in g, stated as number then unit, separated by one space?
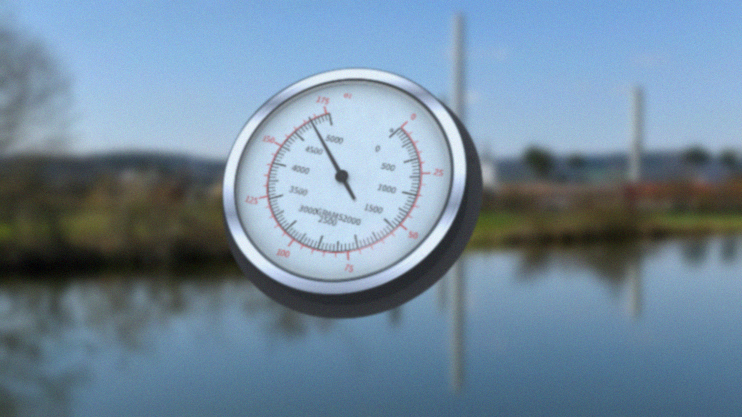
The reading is 4750 g
